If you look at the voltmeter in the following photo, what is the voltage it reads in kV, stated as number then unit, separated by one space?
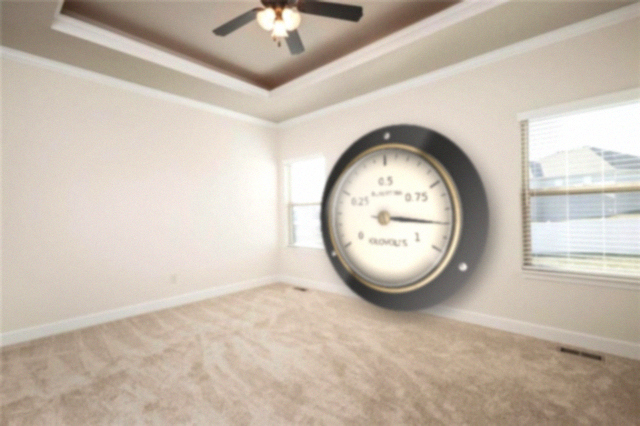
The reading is 0.9 kV
